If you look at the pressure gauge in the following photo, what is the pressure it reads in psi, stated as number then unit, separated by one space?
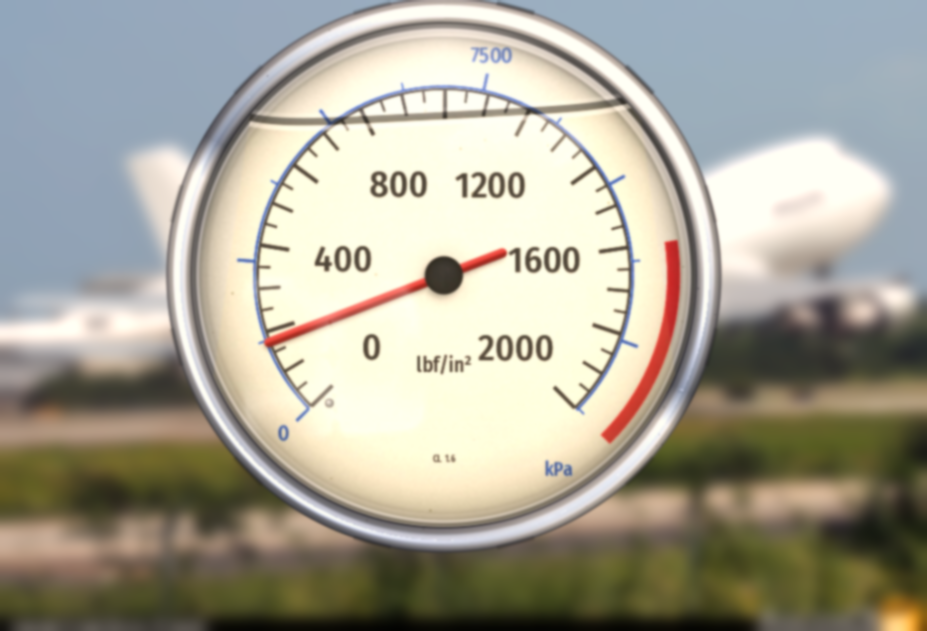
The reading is 175 psi
